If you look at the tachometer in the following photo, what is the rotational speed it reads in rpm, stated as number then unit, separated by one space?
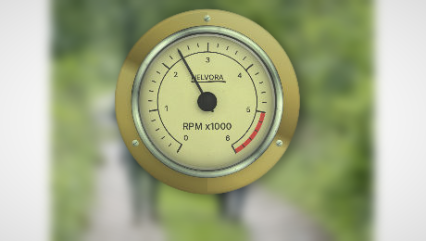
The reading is 2400 rpm
